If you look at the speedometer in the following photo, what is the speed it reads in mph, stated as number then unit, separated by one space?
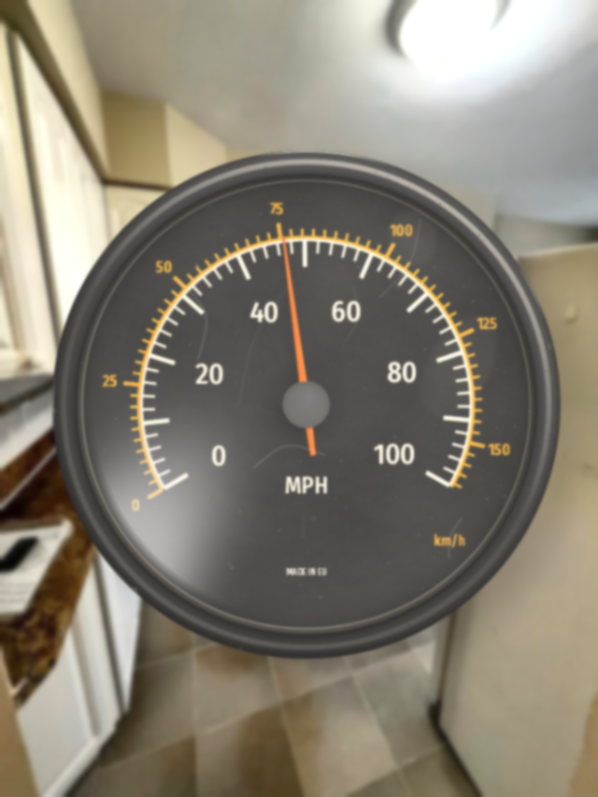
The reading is 47 mph
